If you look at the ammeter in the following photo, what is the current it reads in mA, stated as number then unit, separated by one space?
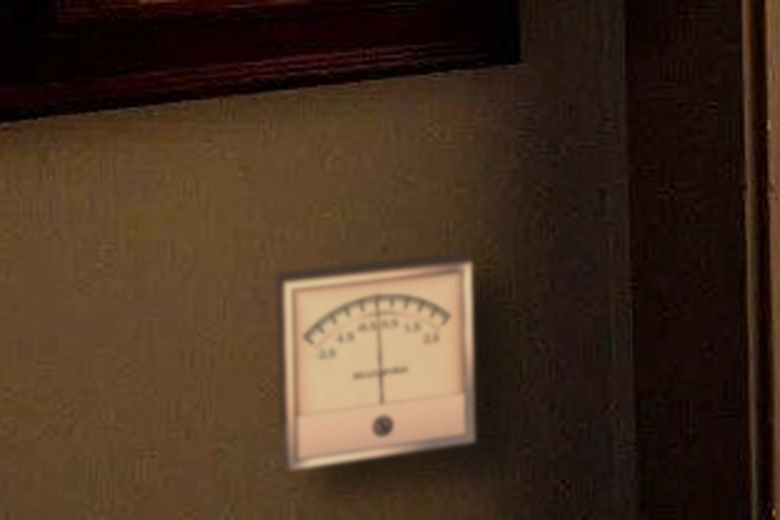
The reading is 0 mA
